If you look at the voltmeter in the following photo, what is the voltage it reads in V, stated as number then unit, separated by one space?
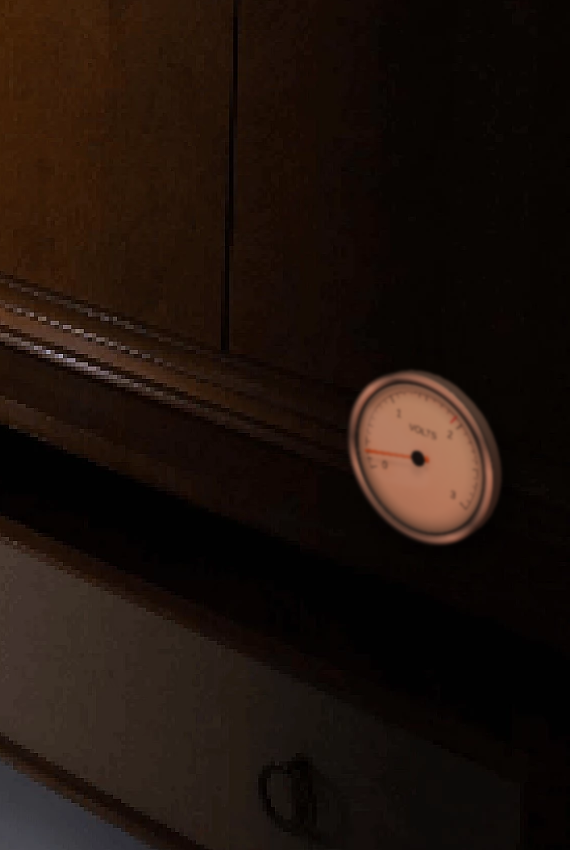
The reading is 0.2 V
